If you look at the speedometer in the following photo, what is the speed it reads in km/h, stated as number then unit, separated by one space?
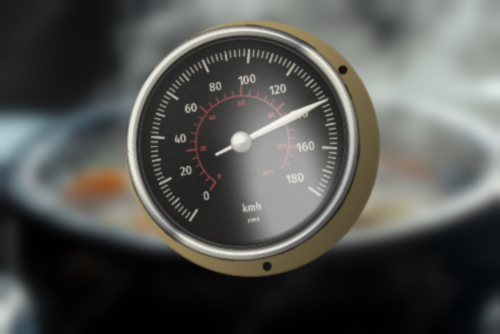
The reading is 140 km/h
